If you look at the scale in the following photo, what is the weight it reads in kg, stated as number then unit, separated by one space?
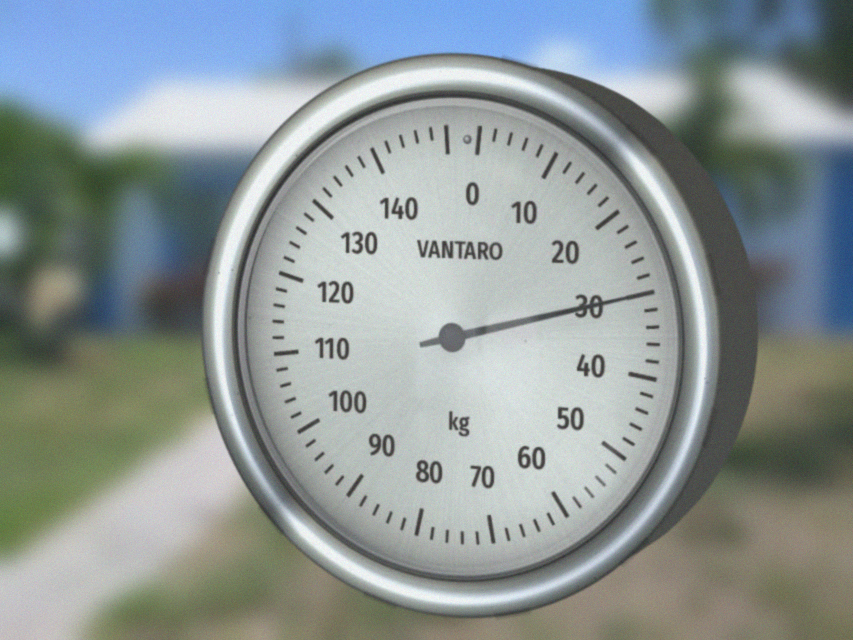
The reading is 30 kg
